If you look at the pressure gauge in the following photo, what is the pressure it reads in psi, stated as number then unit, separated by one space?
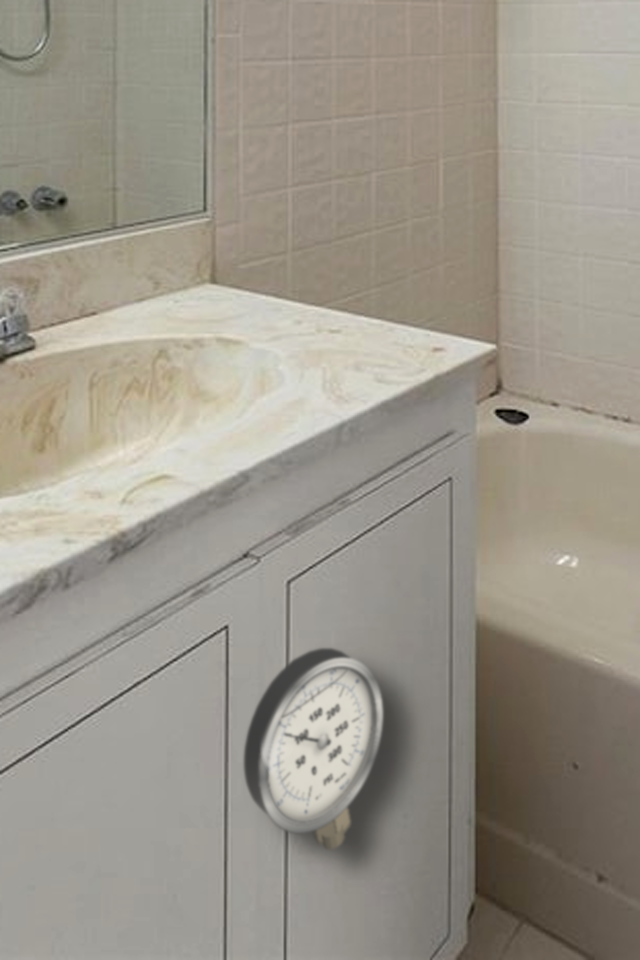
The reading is 100 psi
